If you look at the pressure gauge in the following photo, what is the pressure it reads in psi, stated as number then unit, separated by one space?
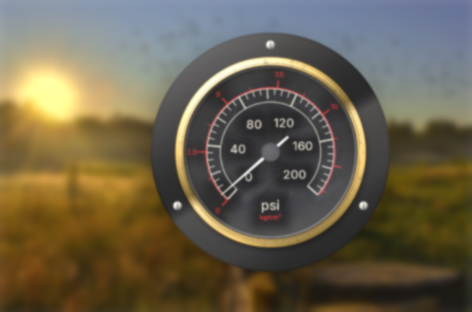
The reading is 5 psi
